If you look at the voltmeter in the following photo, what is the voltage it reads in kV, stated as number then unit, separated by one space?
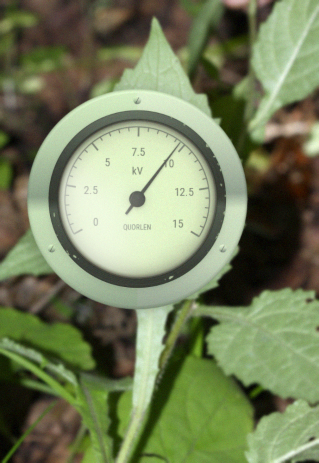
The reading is 9.75 kV
